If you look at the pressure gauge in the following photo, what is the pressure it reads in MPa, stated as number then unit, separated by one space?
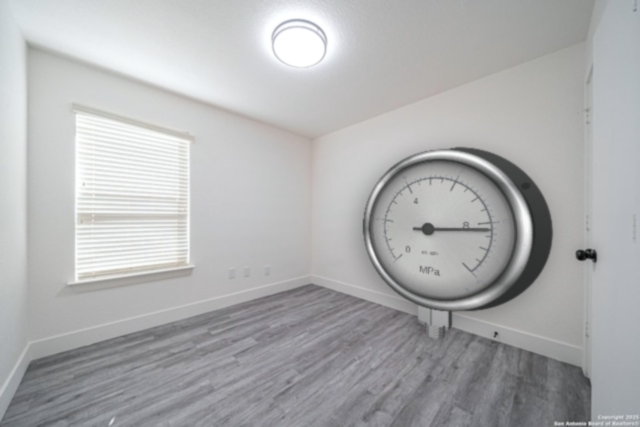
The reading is 8.25 MPa
